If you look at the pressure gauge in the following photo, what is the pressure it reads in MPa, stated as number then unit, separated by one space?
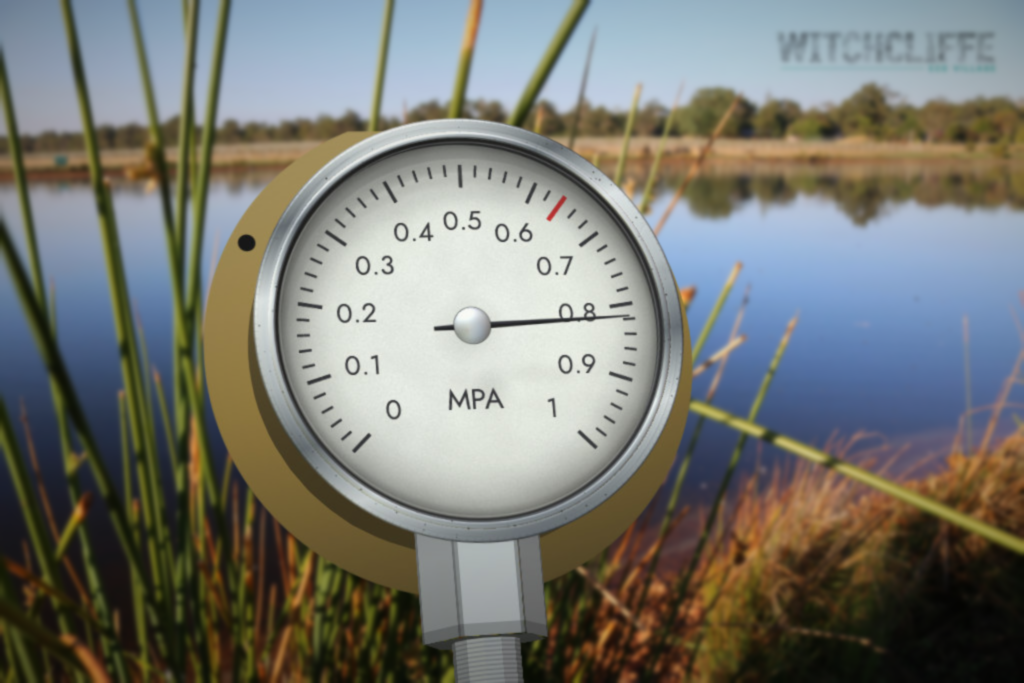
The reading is 0.82 MPa
